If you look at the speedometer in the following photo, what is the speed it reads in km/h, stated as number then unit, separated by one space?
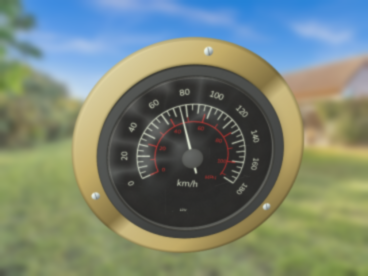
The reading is 75 km/h
